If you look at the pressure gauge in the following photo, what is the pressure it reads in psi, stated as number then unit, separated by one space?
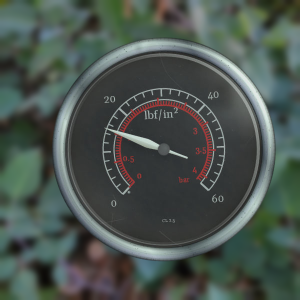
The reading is 15 psi
